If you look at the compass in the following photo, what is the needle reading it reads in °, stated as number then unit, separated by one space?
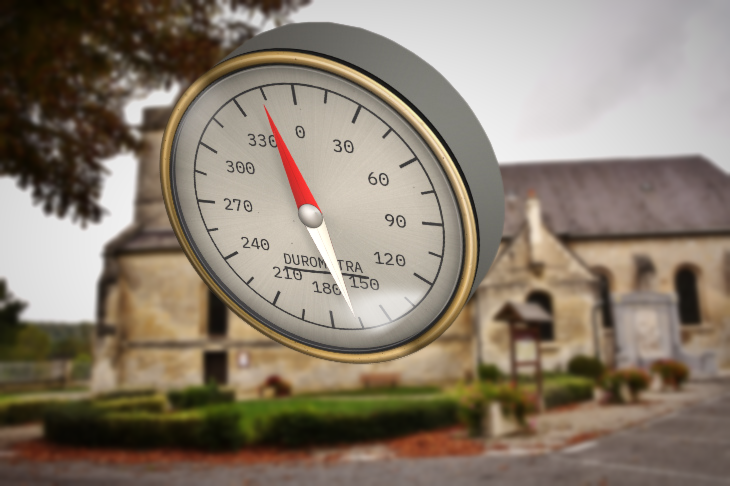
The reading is 345 °
